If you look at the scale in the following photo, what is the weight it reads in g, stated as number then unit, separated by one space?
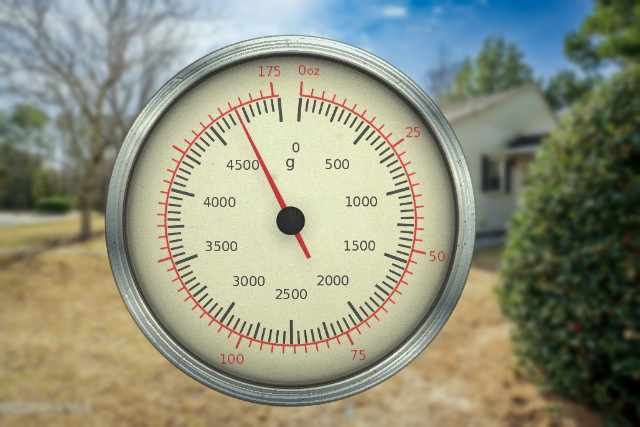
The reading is 4700 g
